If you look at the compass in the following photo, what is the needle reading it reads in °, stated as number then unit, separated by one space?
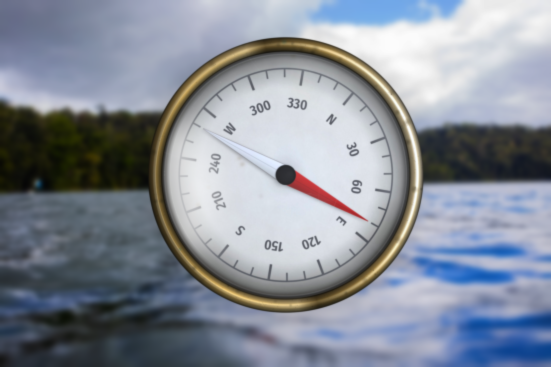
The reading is 80 °
